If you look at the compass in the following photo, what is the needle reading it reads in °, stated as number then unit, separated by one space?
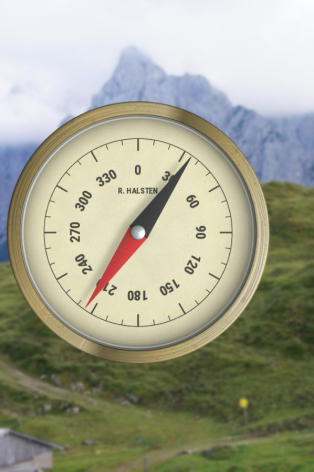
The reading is 215 °
